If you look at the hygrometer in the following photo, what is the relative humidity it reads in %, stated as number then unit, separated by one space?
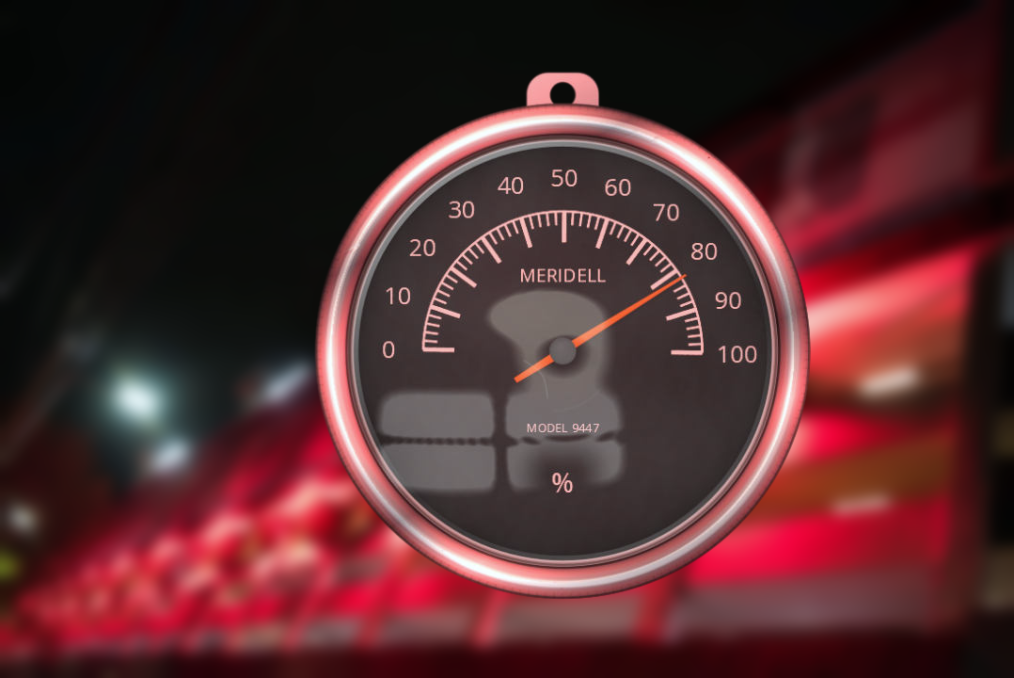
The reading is 82 %
